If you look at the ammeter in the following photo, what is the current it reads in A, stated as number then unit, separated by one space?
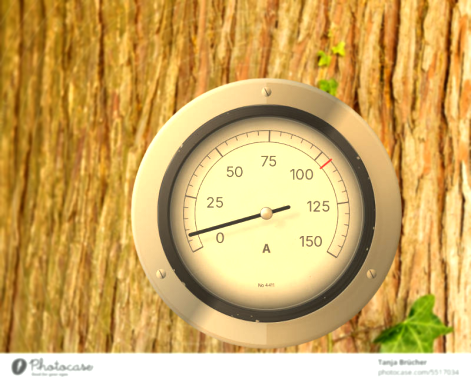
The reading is 7.5 A
